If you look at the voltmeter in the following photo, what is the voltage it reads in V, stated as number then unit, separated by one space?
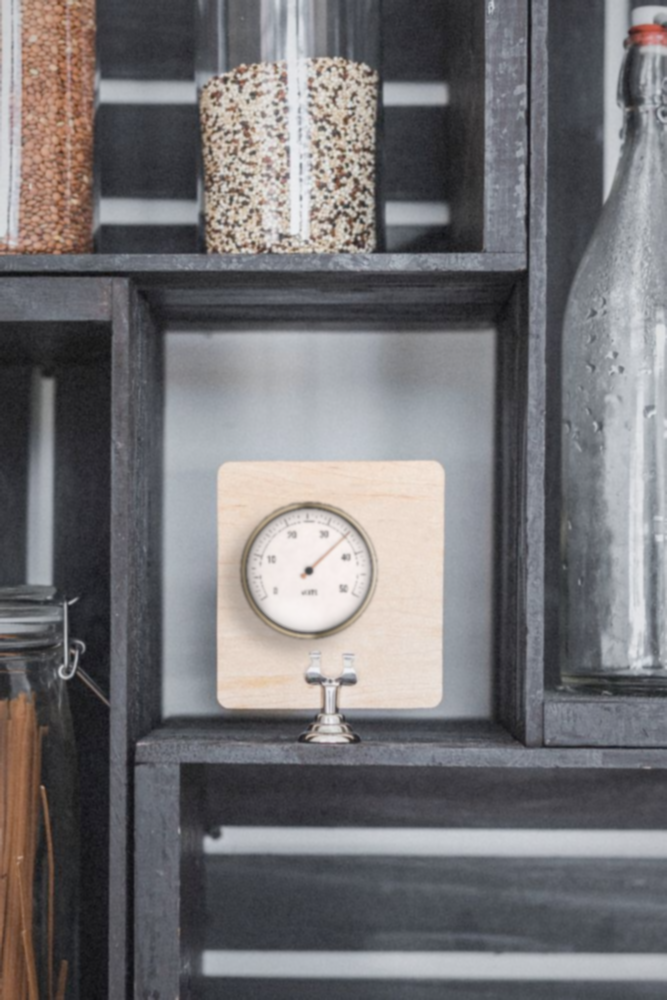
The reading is 35 V
